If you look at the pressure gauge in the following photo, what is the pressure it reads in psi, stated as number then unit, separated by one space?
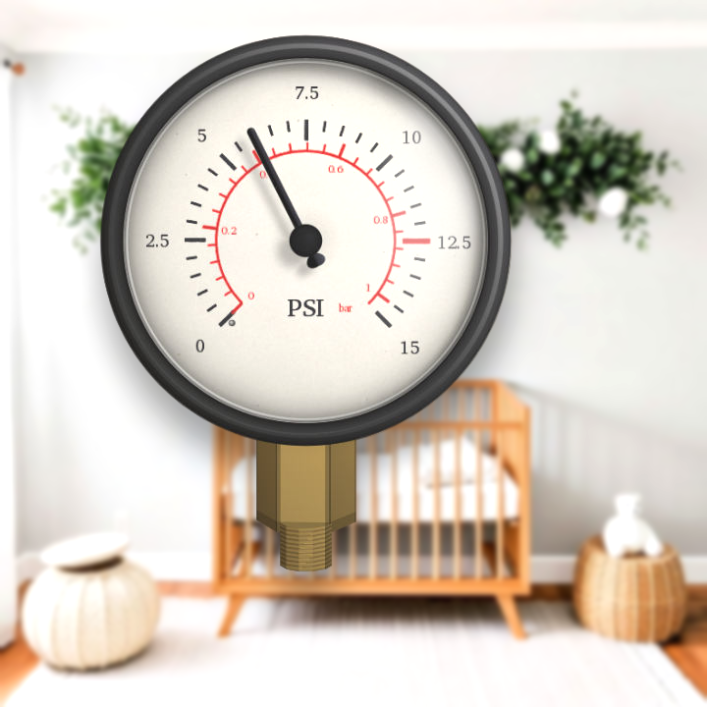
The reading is 6 psi
